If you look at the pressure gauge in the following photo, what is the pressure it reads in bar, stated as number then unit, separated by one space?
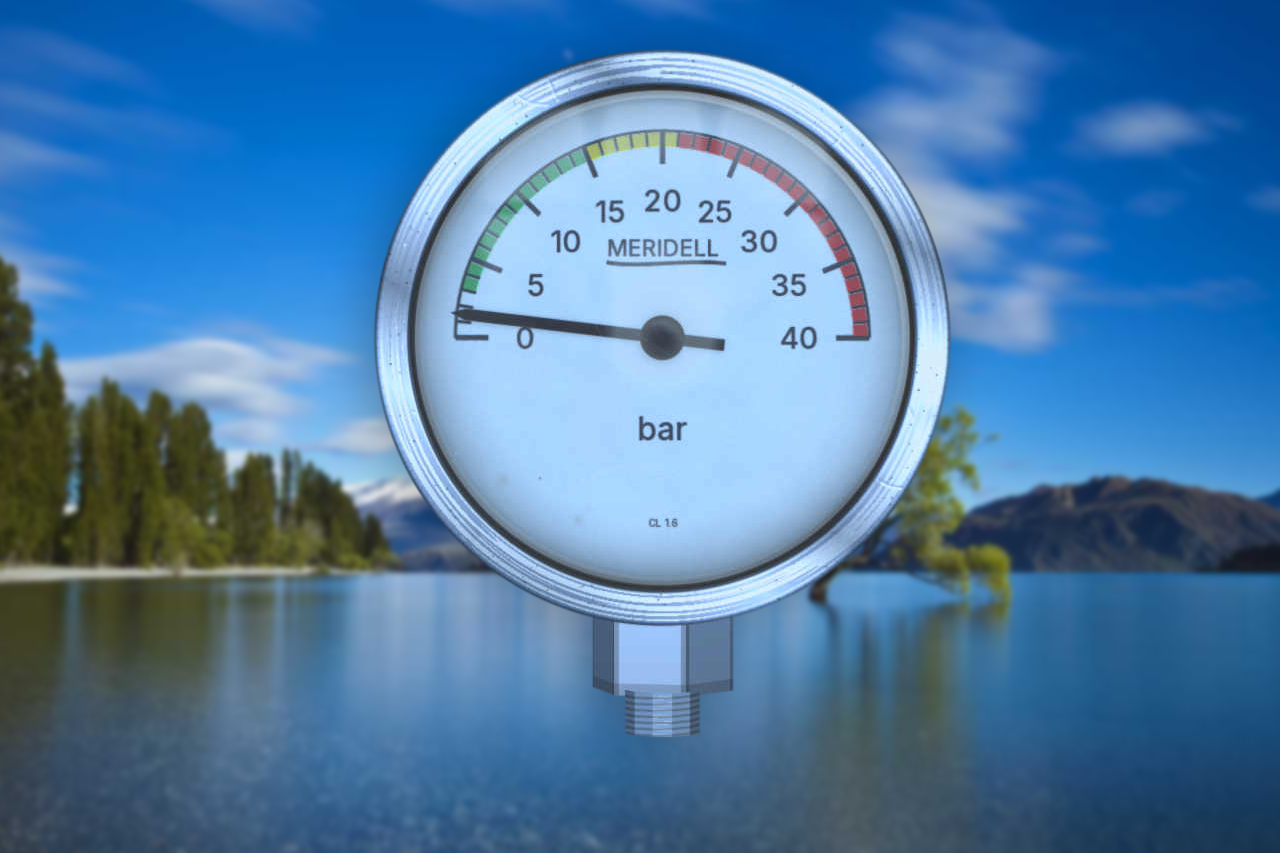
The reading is 1.5 bar
